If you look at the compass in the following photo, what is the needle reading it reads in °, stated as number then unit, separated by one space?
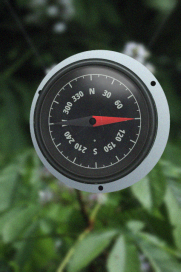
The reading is 90 °
